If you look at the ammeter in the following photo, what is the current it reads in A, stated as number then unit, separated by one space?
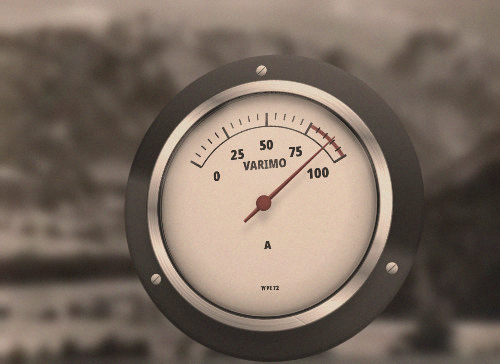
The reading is 90 A
